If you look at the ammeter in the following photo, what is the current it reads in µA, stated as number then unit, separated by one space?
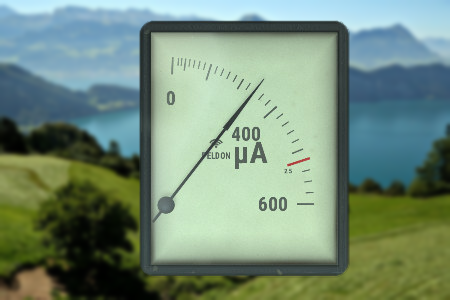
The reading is 340 µA
